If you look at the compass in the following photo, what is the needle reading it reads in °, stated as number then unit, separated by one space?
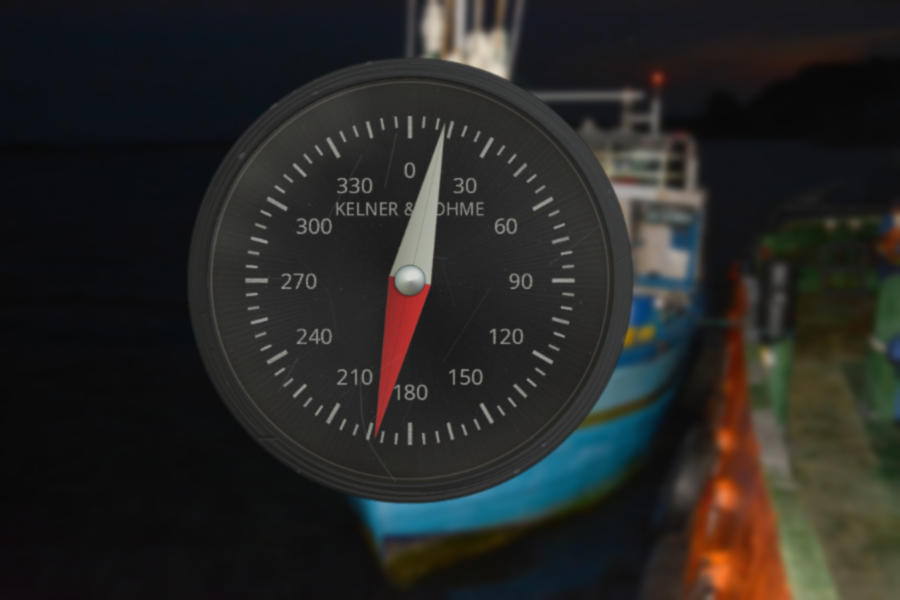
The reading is 192.5 °
